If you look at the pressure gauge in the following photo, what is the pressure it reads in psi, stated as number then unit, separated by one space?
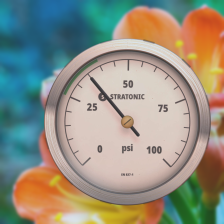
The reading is 35 psi
